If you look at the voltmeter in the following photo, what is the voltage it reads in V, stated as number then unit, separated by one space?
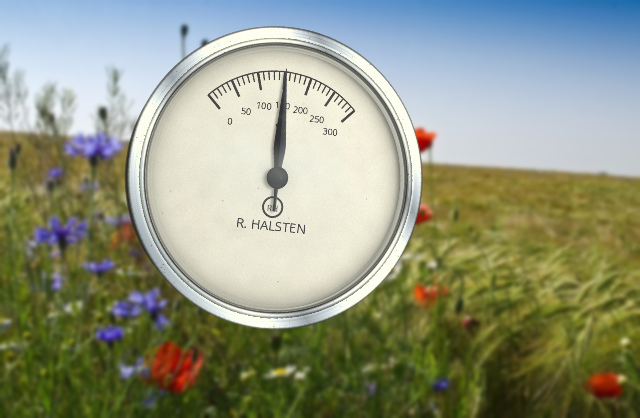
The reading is 150 V
